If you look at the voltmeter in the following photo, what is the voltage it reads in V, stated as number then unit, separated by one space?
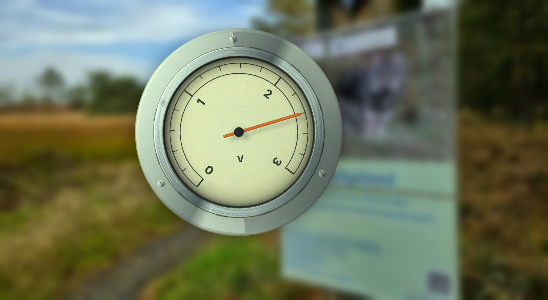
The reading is 2.4 V
